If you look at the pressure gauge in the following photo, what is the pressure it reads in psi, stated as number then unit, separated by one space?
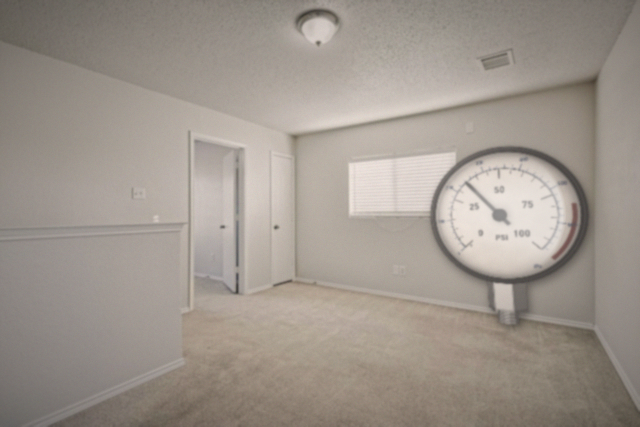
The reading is 35 psi
